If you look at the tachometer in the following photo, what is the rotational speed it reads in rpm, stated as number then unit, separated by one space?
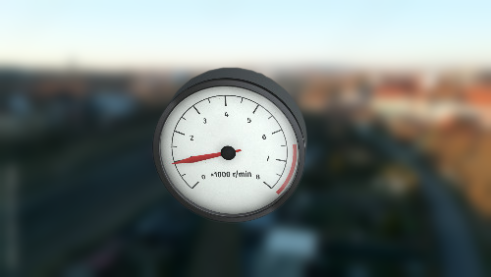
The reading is 1000 rpm
